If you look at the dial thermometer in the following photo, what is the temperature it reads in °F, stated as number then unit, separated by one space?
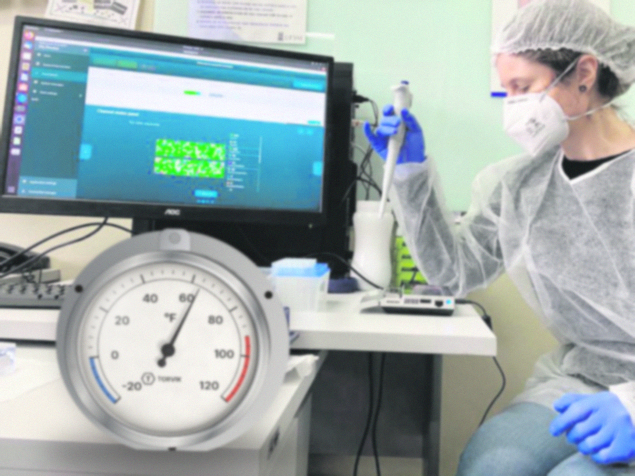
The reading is 64 °F
